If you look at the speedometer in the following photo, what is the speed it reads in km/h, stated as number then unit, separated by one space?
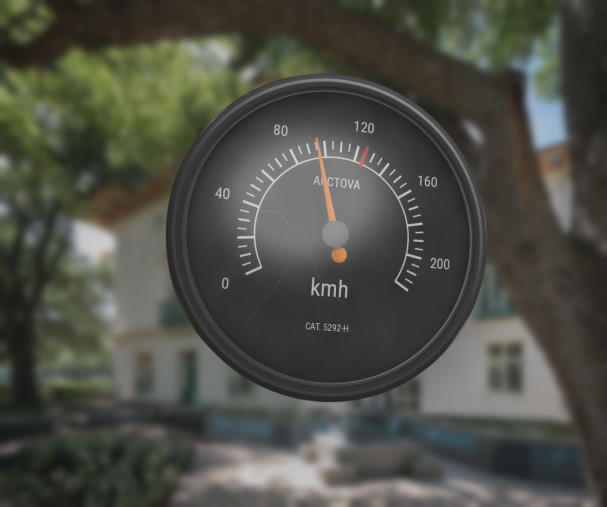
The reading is 95 km/h
